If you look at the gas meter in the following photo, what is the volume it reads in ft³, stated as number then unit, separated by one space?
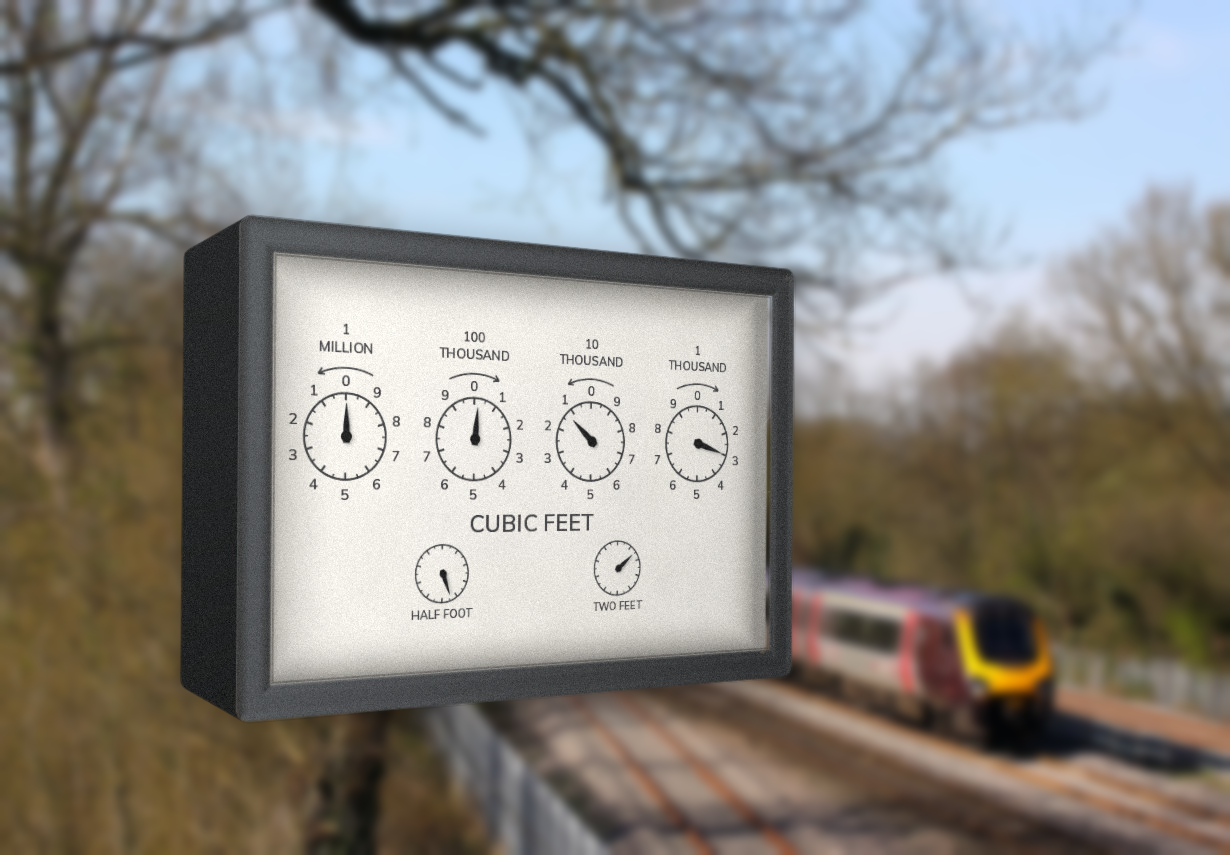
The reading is 1300 ft³
